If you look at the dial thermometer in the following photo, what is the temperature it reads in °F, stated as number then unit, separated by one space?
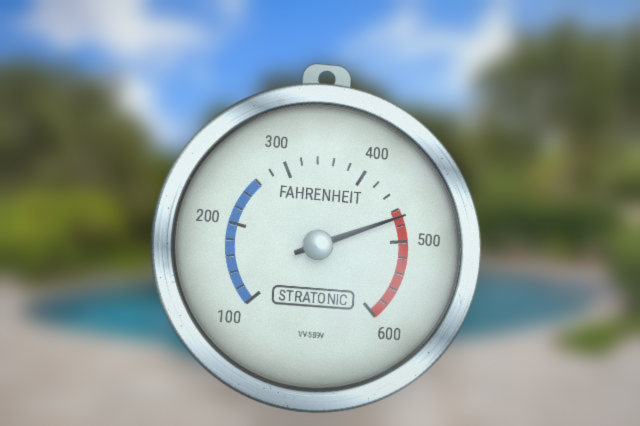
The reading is 470 °F
